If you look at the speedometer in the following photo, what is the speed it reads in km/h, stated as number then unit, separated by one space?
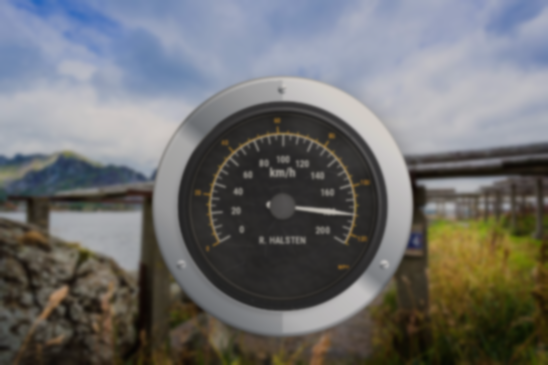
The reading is 180 km/h
